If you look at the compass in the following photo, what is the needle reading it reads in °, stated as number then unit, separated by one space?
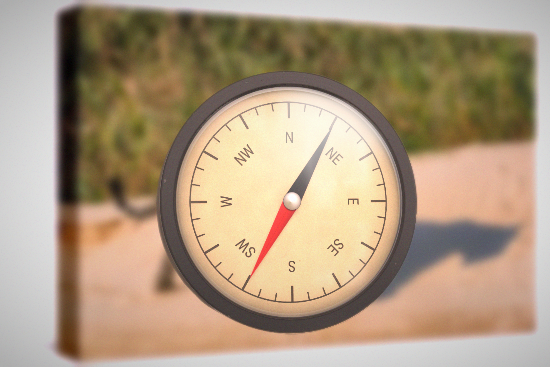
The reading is 210 °
